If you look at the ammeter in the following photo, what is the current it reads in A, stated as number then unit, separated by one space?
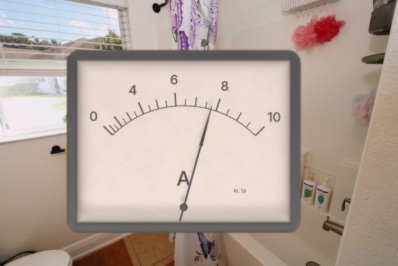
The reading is 7.75 A
